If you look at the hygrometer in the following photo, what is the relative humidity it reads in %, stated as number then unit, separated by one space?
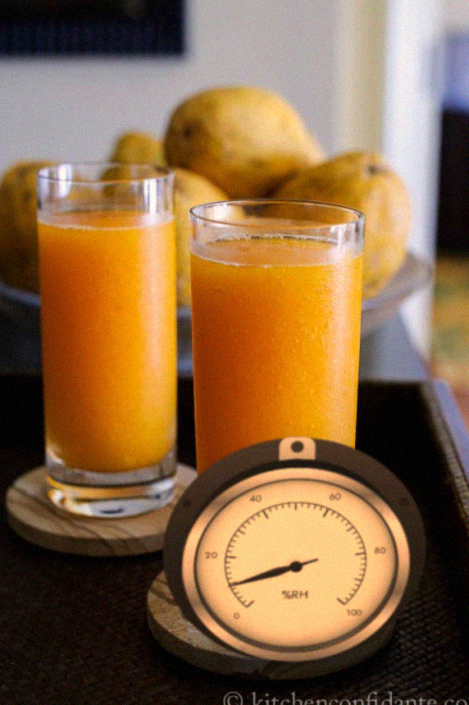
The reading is 10 %
